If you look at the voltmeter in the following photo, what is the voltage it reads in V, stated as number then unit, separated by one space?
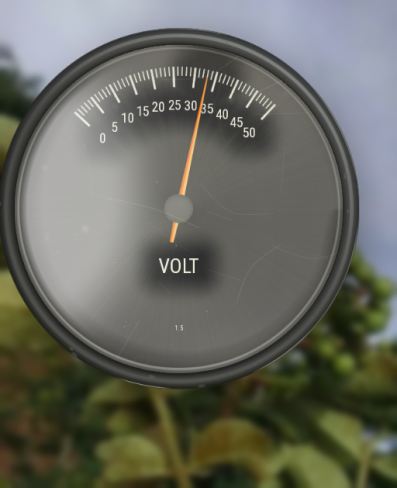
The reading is 33 V
